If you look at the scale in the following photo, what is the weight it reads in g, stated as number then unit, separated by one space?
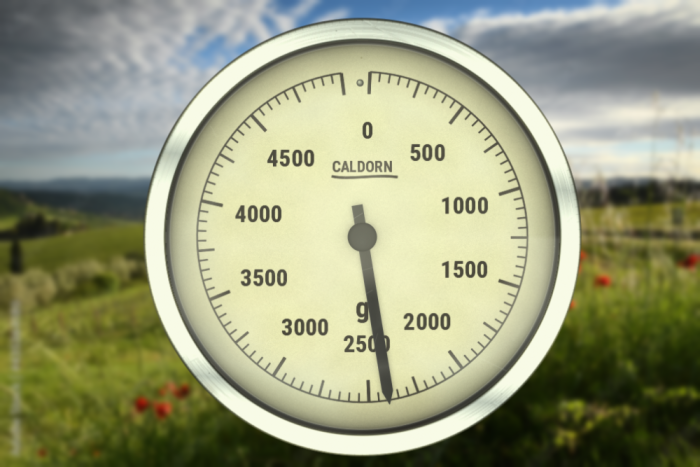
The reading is 2400 g
